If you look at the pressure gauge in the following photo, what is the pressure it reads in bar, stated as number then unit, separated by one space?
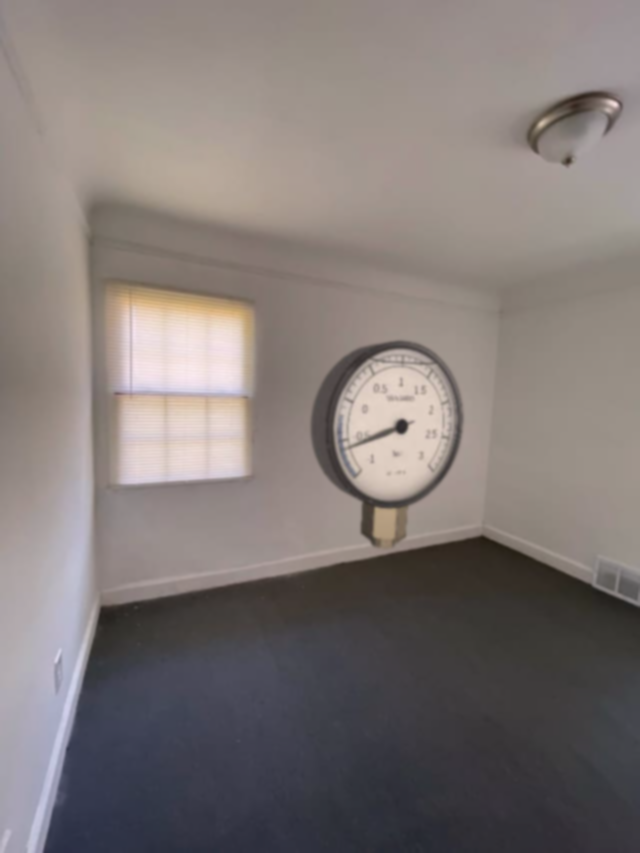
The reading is -0.6 bar
